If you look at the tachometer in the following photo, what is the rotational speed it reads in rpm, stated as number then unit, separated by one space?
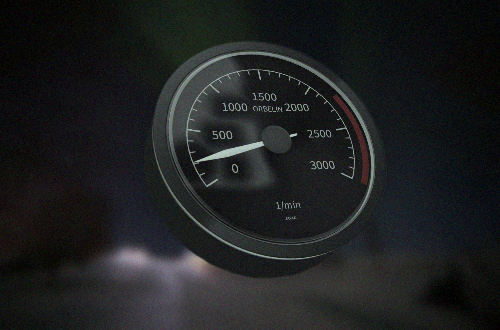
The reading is 200 rpm
